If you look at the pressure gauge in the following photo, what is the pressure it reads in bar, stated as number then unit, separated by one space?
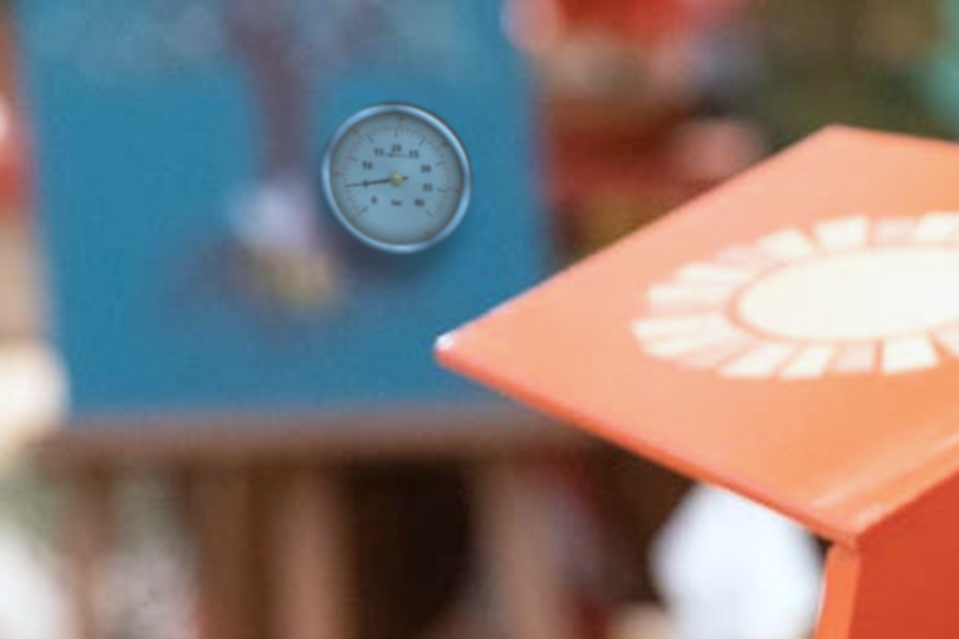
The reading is 5 bar
